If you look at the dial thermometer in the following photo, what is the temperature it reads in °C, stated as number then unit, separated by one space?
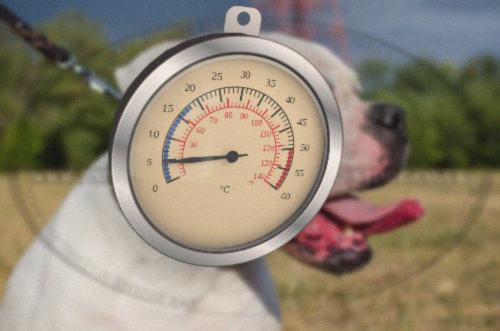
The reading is 5 °C
